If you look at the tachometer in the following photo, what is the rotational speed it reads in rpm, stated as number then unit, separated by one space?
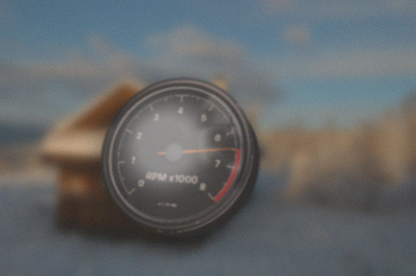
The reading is 6500 rpm
